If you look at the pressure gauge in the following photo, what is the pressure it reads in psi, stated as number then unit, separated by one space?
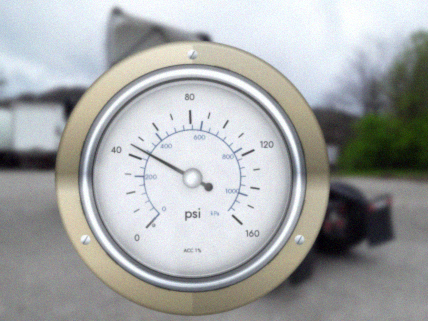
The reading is 45 psi
